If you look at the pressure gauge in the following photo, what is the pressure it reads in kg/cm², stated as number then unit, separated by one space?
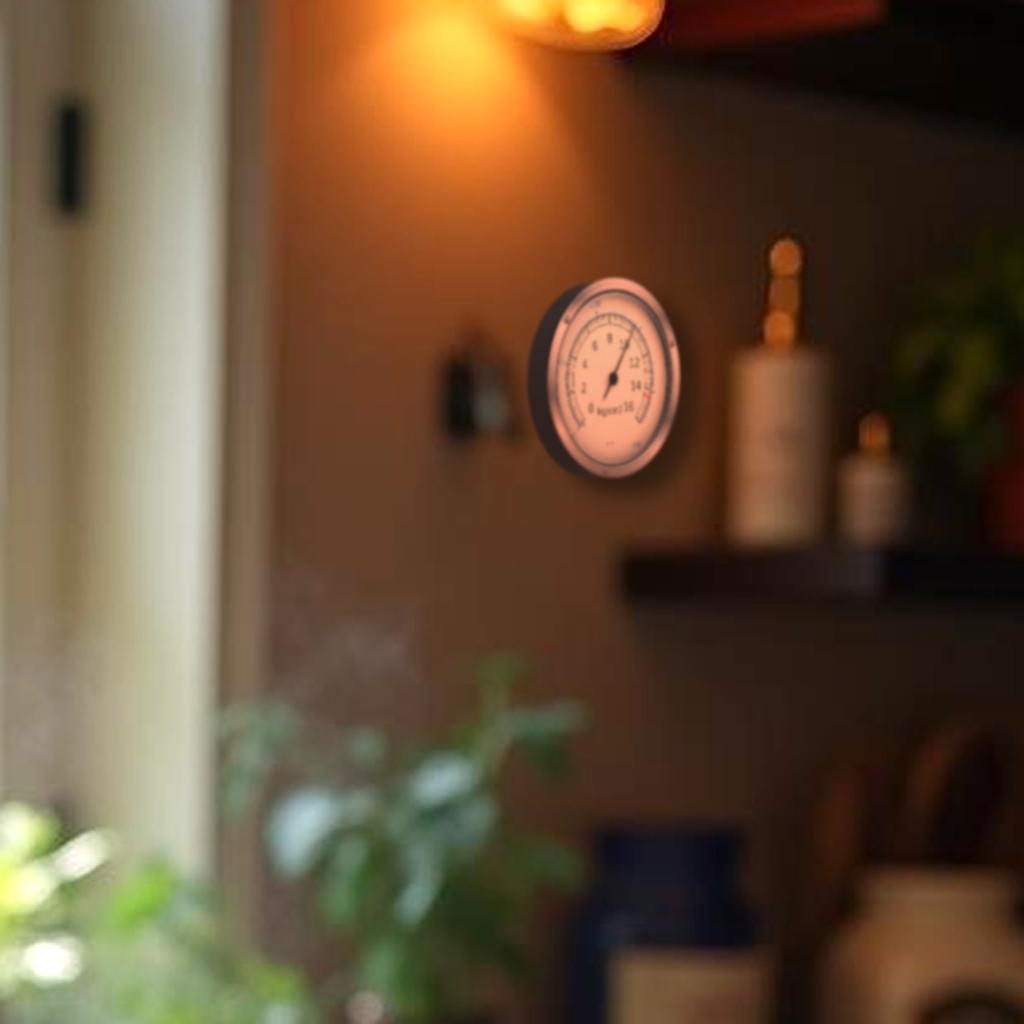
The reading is 10 kg/cm²
